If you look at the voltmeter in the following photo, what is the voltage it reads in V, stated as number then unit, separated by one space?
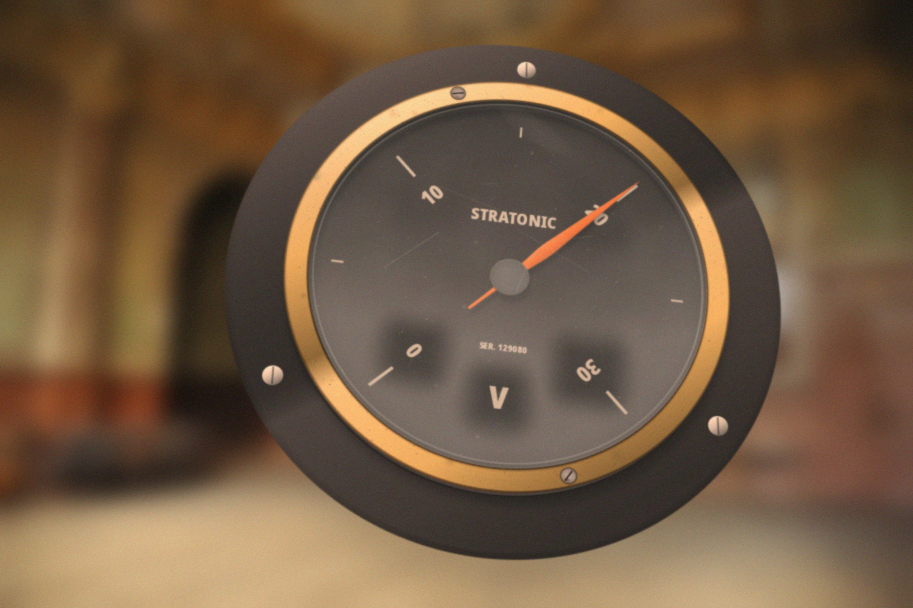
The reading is 20 V
